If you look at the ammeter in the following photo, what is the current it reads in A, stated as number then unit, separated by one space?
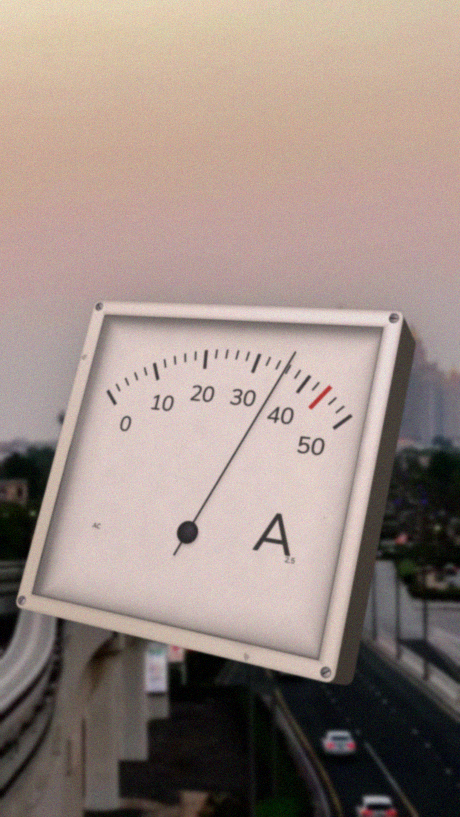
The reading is 36 A
